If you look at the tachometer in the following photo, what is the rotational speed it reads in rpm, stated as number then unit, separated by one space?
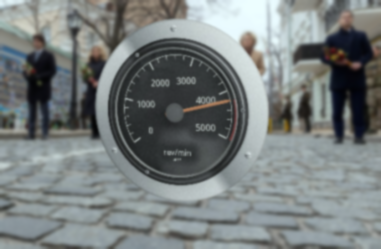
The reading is 4200 rpm
